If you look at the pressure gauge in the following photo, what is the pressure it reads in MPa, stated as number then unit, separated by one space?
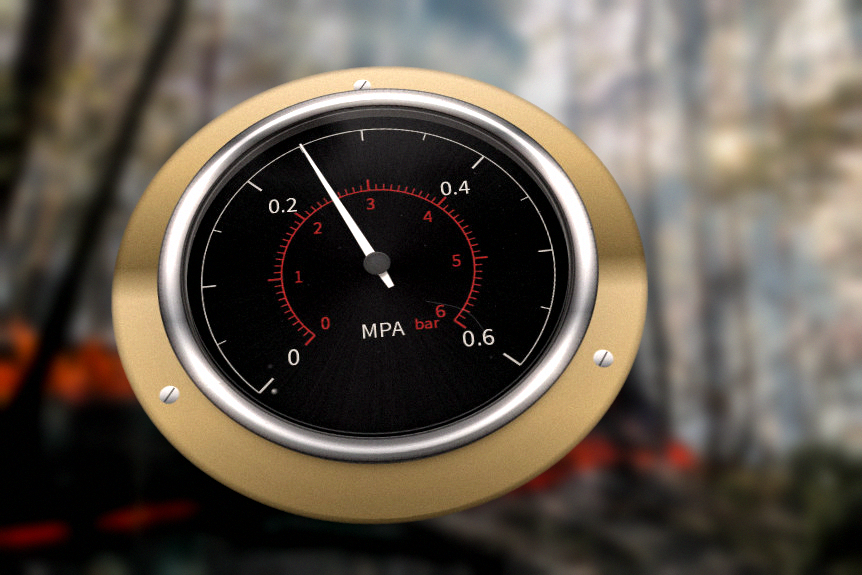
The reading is 0.25 MPa
